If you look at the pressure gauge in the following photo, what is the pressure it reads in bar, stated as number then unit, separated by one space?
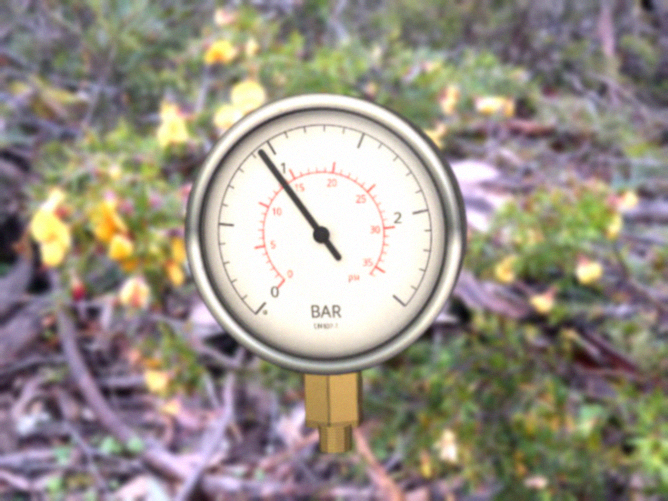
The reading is 0.95 bar
